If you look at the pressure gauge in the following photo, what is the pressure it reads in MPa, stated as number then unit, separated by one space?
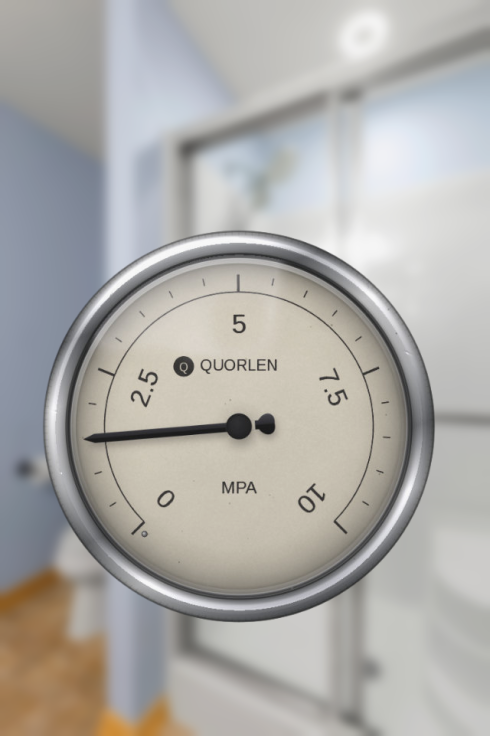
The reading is 1.5 MPa
